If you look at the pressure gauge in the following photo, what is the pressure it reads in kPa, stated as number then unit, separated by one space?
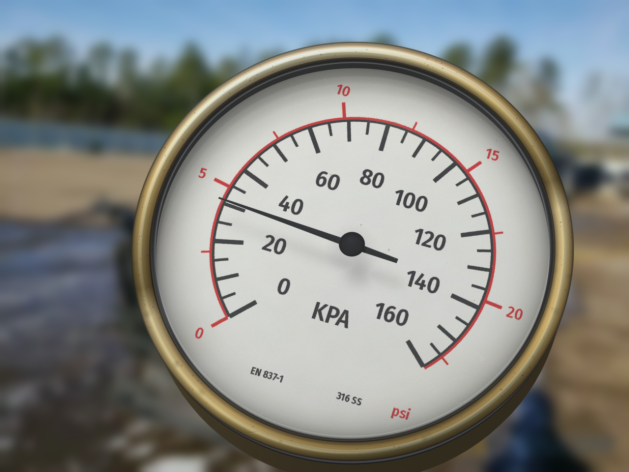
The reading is 30 kPa
